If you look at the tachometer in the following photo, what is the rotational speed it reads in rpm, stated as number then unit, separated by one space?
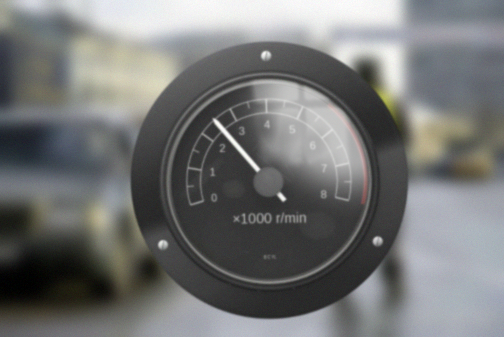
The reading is 2500 rpm
